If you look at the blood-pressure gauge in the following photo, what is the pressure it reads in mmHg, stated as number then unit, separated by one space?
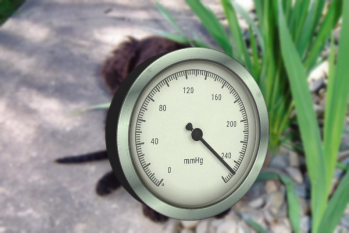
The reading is 250 mmHg
